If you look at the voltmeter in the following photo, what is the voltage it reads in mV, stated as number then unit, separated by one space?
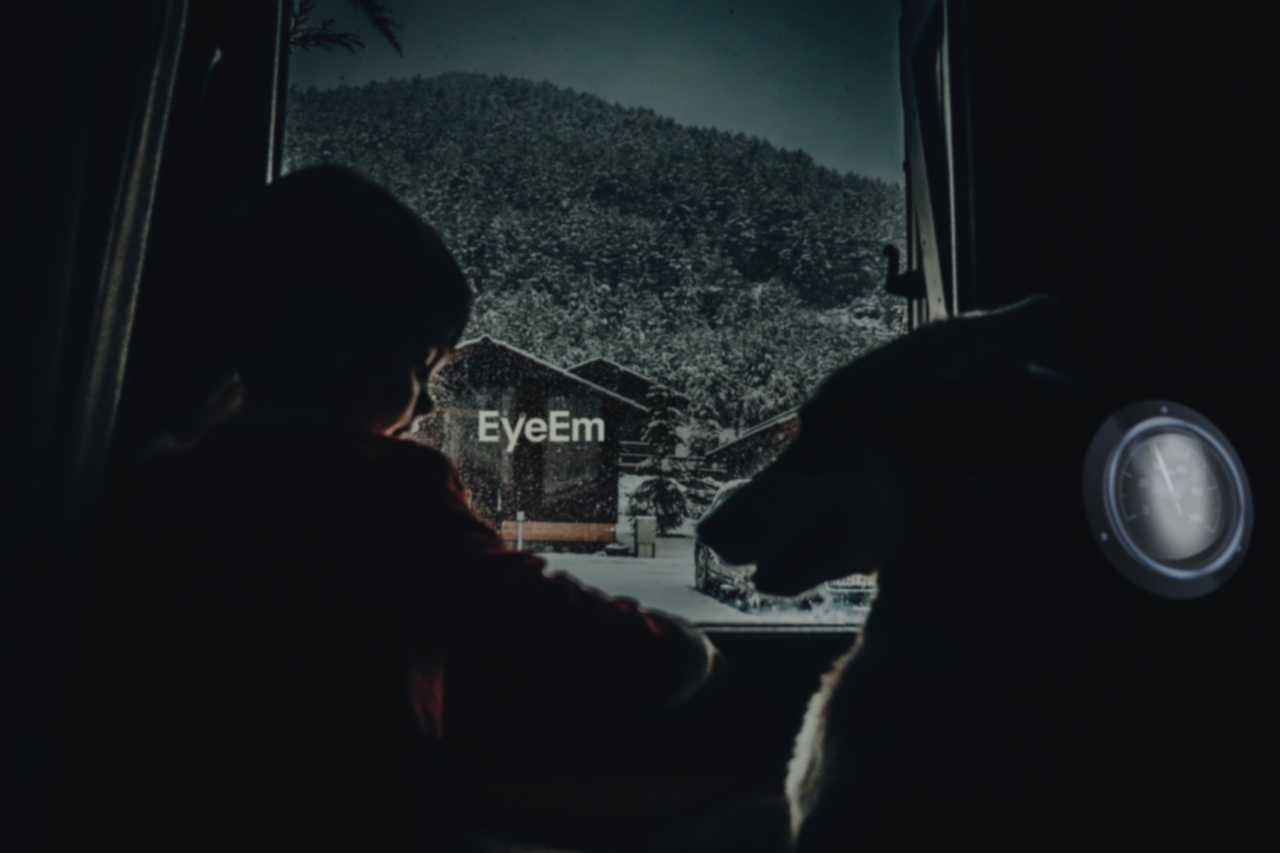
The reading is 40 mV
